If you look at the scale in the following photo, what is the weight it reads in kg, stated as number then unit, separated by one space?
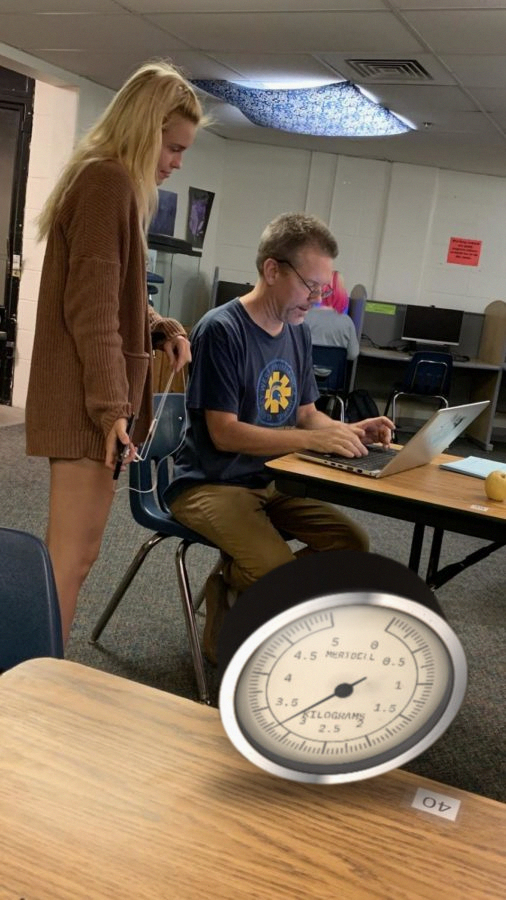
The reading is 3.25 kg
